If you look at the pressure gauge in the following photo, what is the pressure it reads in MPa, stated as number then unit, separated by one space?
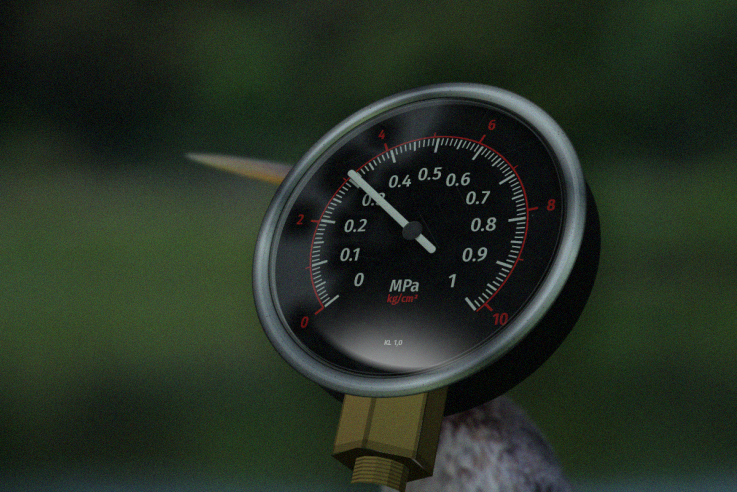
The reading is 0.31 MPa
